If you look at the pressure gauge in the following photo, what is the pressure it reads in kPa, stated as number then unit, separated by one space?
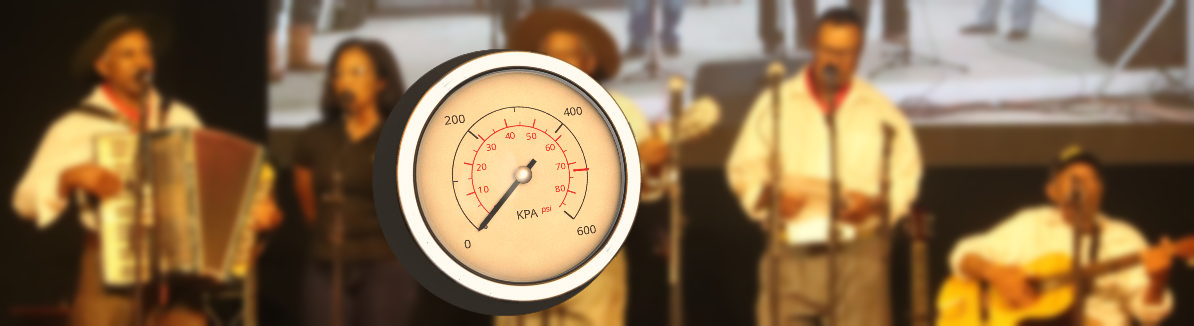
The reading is 0 kPa
